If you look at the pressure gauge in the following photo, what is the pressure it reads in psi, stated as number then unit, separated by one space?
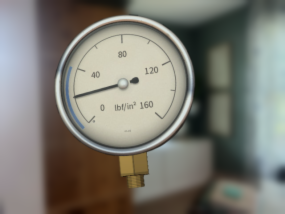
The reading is 20 psi
